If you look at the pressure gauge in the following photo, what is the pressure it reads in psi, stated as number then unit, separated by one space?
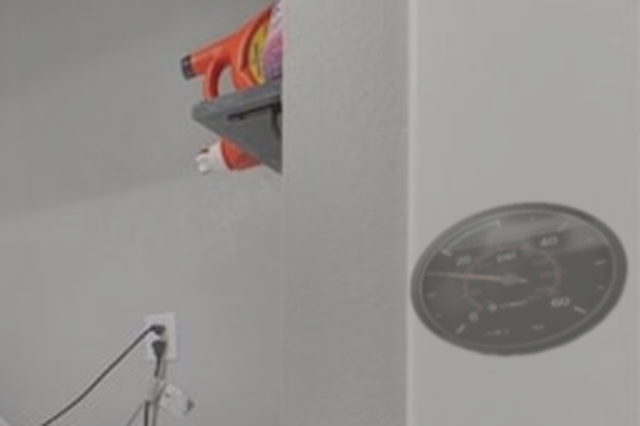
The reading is 15 psi
